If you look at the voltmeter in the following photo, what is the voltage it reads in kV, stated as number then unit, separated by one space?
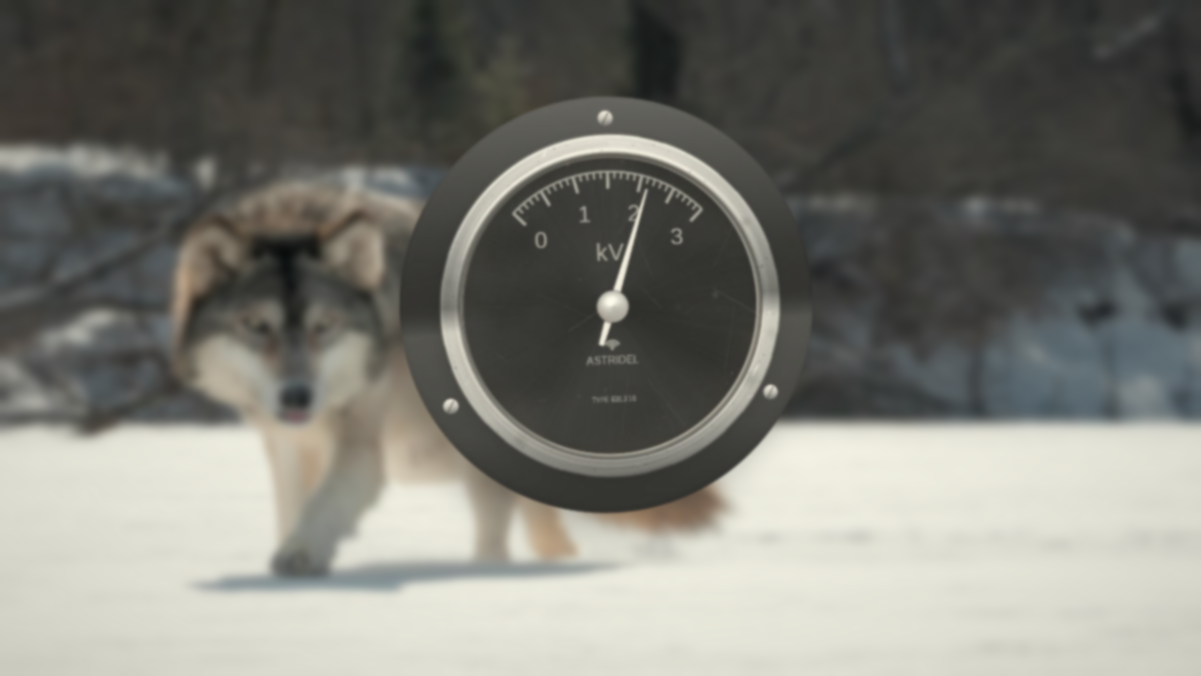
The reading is 2.1 kV
